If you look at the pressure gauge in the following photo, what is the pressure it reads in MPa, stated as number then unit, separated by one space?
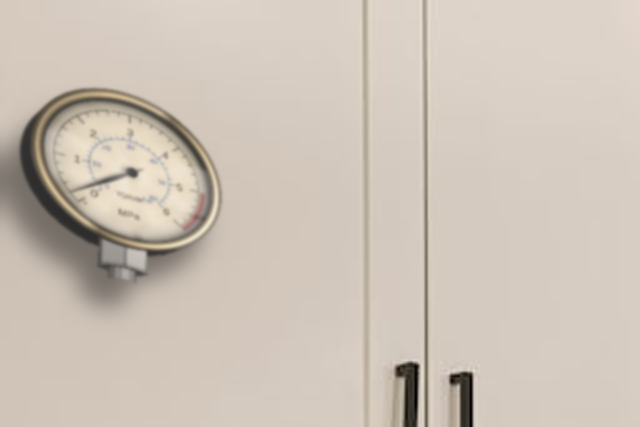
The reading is 0.2 MPa
